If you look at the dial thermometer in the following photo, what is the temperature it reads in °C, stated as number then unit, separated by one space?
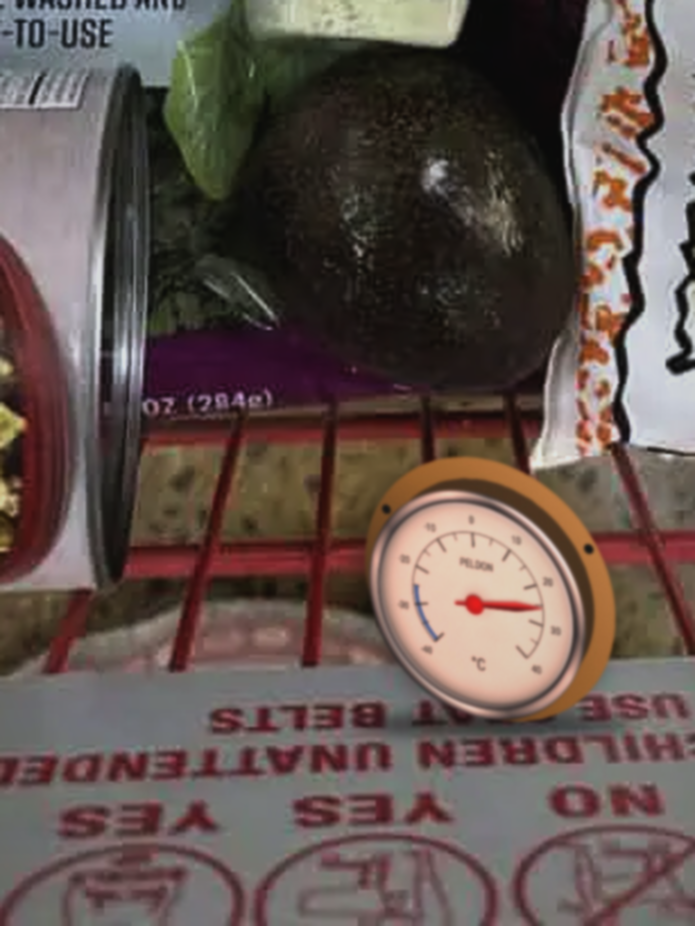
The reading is 25 °C
